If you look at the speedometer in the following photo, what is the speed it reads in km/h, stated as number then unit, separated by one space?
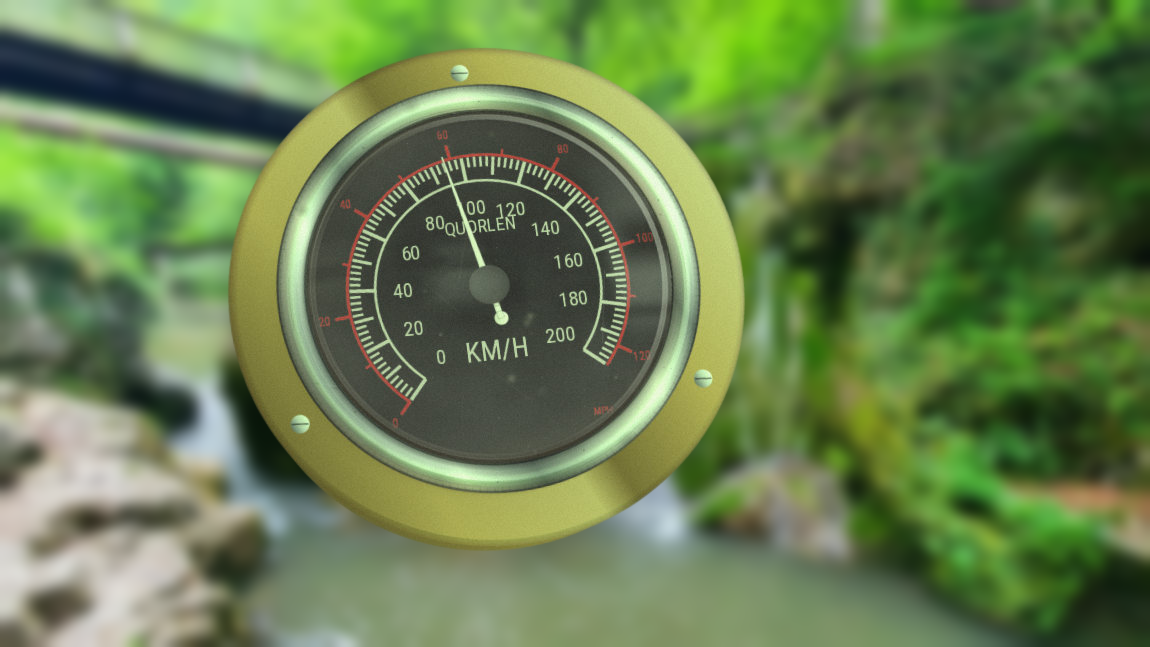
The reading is 94 km/h
